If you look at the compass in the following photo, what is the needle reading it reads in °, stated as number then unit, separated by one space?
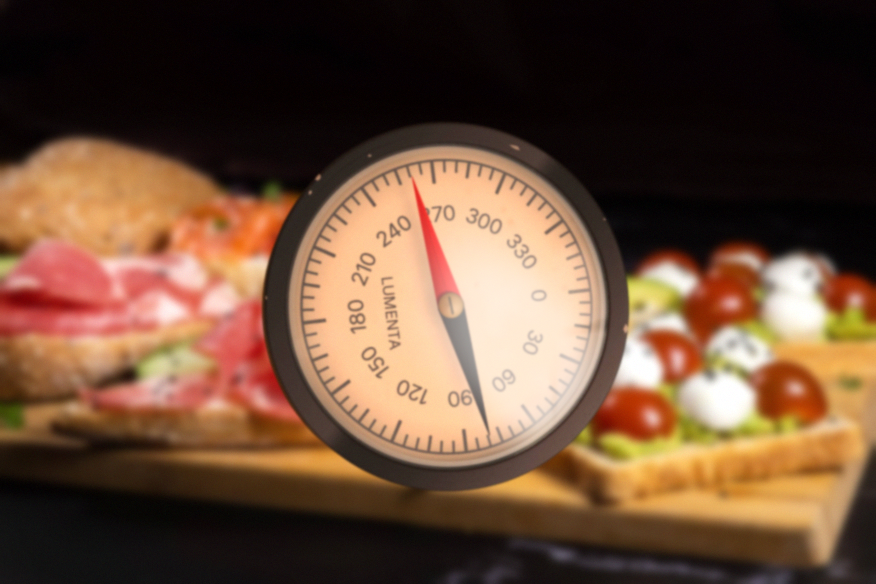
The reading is 260 °
